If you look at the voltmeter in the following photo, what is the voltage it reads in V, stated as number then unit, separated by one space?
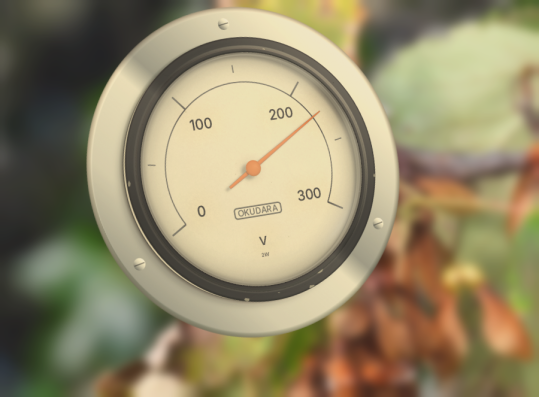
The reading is 225 V
